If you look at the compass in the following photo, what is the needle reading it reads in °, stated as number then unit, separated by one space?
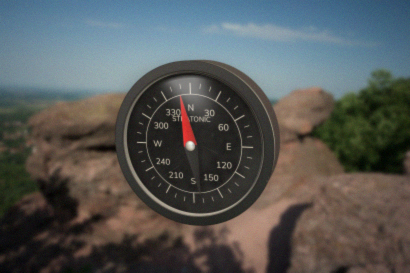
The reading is 350 °
